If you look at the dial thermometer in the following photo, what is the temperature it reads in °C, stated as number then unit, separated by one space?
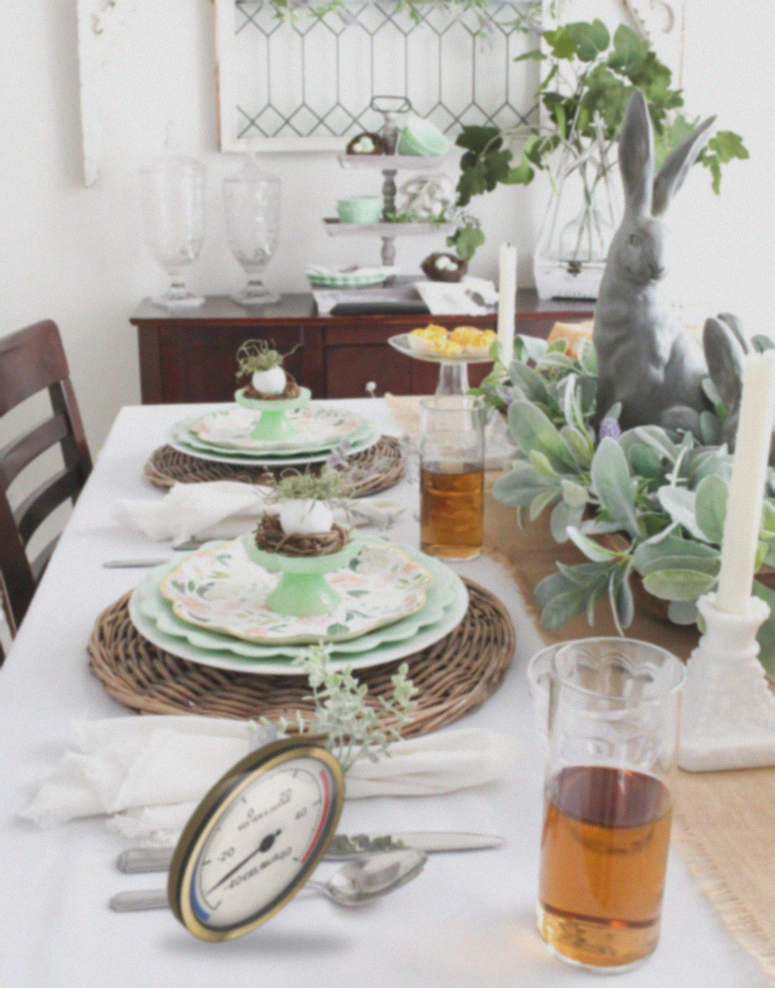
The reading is -30 °C
